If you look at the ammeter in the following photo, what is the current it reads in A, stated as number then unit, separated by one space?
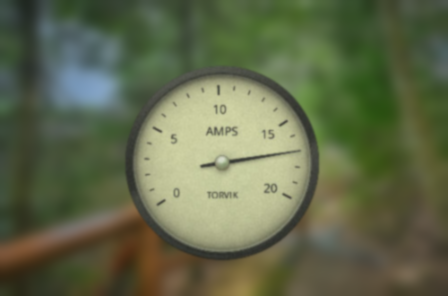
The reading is 17 A
